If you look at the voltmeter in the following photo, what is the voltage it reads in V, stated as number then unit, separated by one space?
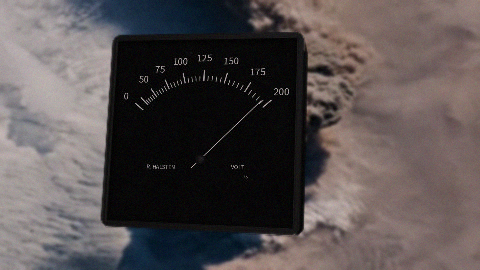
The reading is 195 V
